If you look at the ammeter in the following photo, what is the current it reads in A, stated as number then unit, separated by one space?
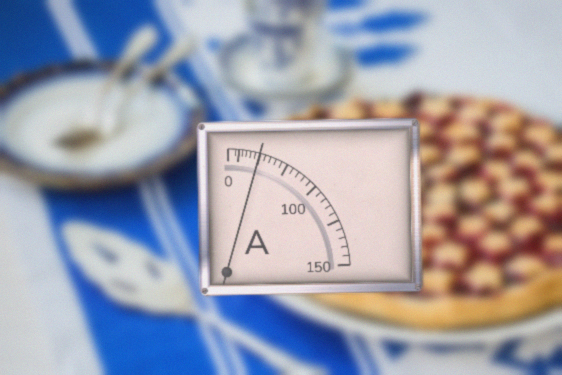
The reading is 50 A
